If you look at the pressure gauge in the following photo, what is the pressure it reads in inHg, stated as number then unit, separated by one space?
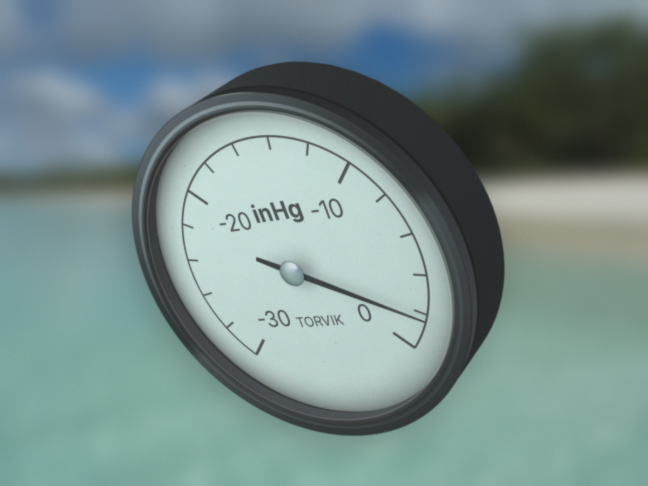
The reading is -2 inHg
